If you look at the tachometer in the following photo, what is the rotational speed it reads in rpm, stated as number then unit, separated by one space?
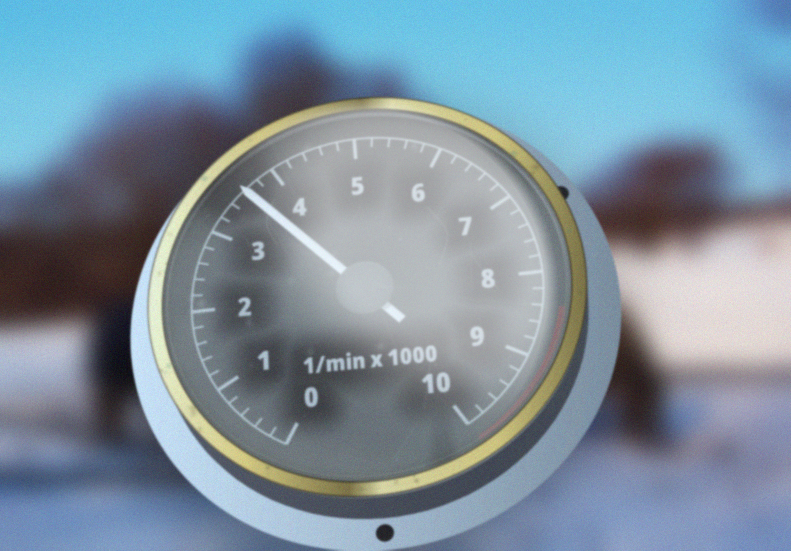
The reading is 3600 rpm
